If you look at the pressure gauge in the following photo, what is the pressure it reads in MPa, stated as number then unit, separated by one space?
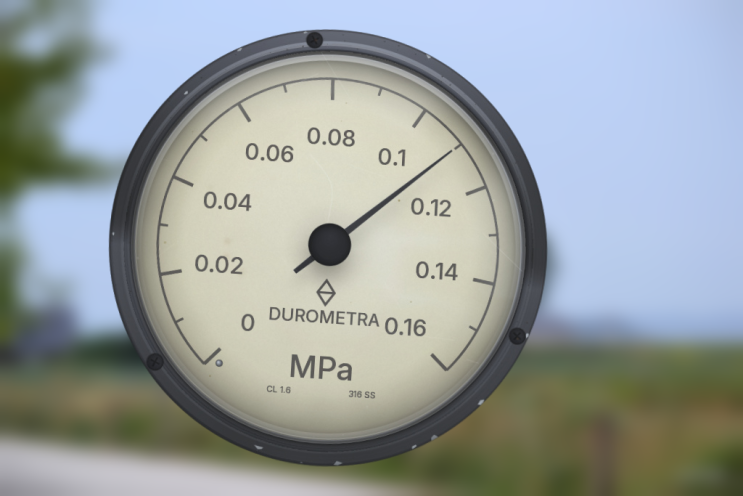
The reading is 0.11 MPa
